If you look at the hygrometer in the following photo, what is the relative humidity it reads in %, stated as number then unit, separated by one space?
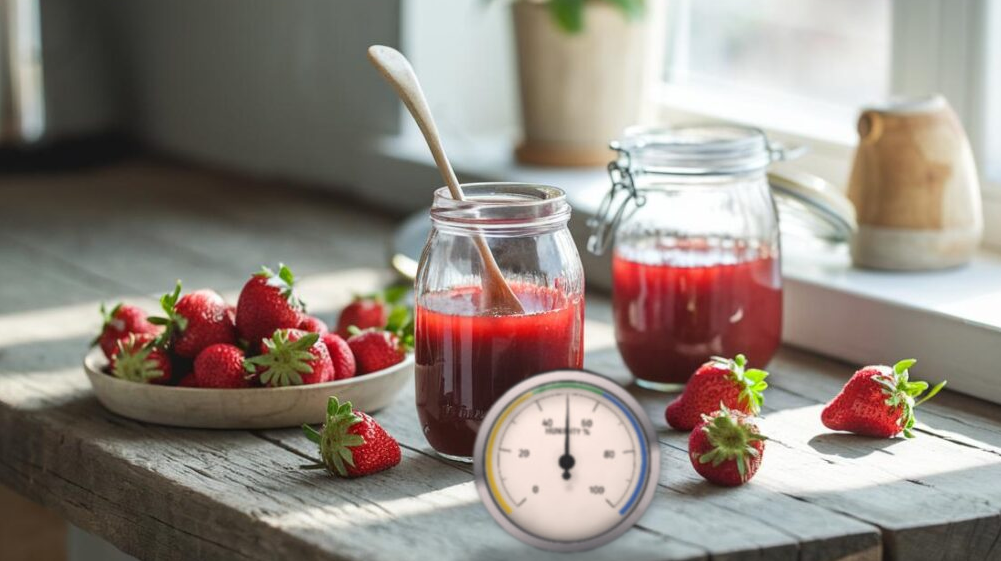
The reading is 50 %
